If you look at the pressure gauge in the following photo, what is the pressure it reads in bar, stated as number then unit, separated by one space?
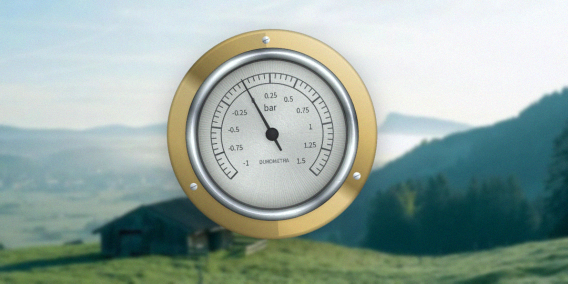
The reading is 0 bar
